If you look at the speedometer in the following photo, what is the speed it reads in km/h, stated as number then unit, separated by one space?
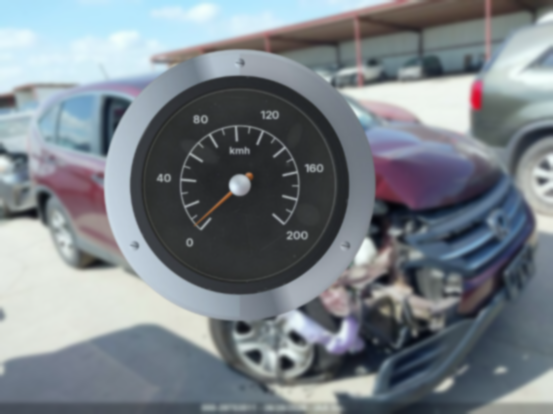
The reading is 5 km/h
